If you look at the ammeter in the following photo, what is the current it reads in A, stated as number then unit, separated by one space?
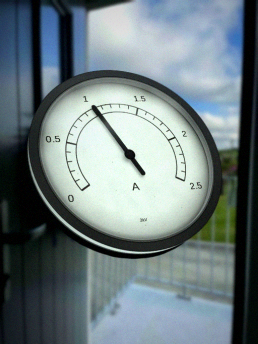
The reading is 1 A
